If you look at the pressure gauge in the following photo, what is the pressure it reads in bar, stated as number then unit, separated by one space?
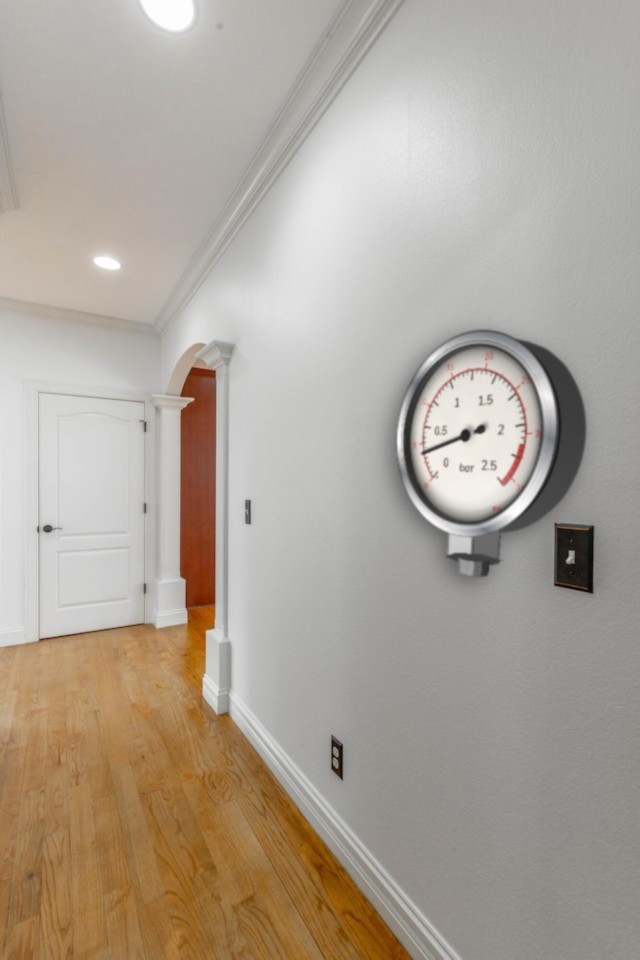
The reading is 0.25 bar
